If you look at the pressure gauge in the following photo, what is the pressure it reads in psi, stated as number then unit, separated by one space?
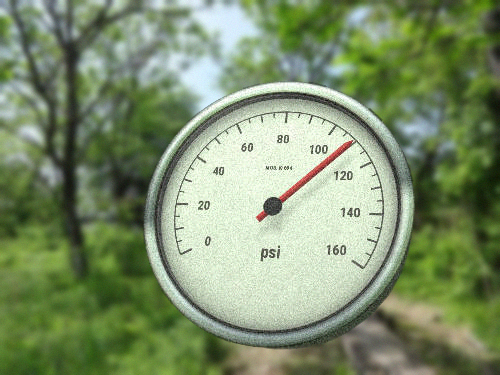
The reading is 110 psi
